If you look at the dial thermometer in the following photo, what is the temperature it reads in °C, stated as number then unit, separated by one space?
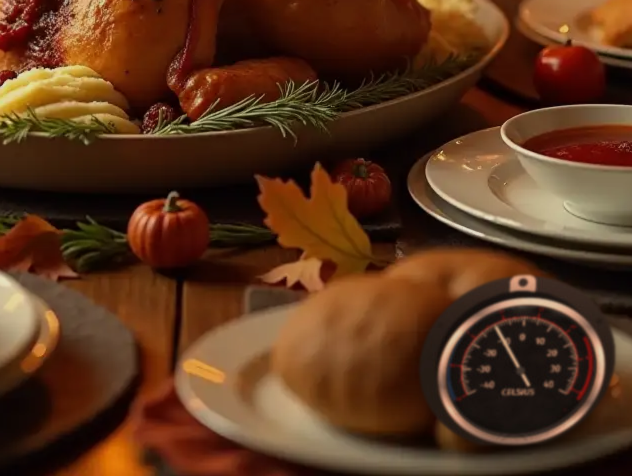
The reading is -10 °C
